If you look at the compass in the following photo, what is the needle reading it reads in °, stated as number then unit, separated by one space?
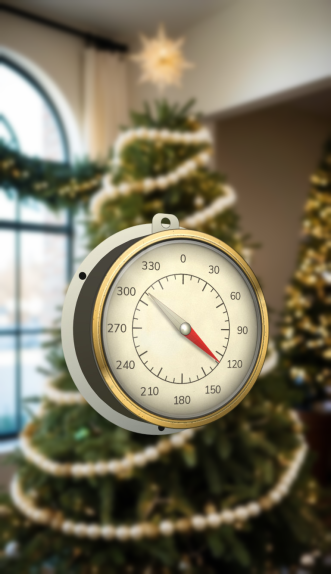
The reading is 130 °
